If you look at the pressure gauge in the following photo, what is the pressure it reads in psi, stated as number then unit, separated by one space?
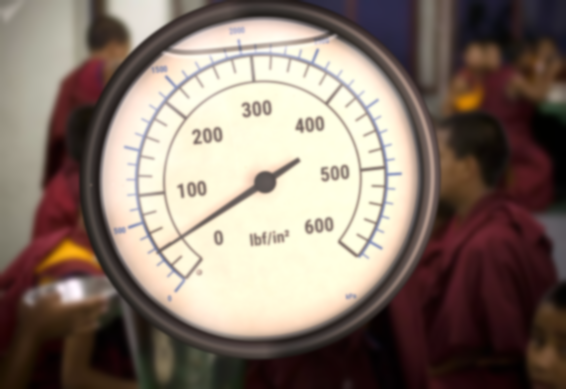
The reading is 40 psi
